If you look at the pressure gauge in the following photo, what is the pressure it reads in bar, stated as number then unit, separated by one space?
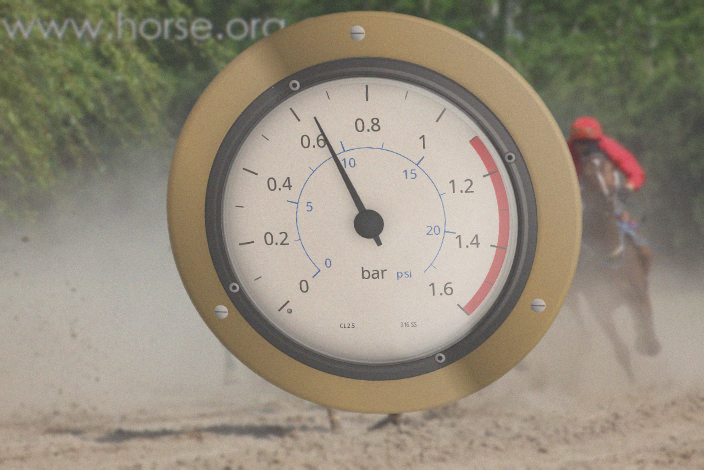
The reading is 0.65 bar
